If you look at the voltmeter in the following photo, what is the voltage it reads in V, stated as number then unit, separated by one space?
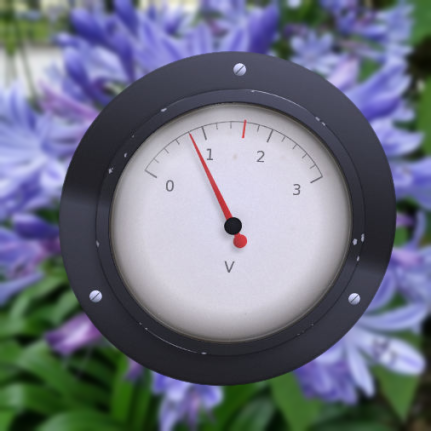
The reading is 0.8 V
